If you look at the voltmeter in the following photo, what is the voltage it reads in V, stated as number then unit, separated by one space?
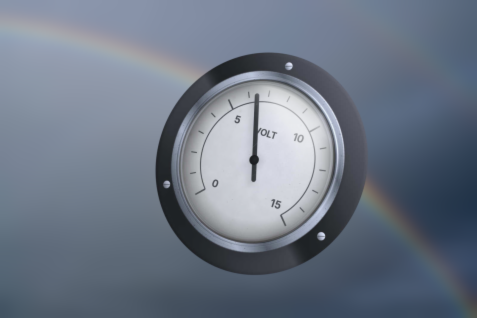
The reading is 6.5 V
